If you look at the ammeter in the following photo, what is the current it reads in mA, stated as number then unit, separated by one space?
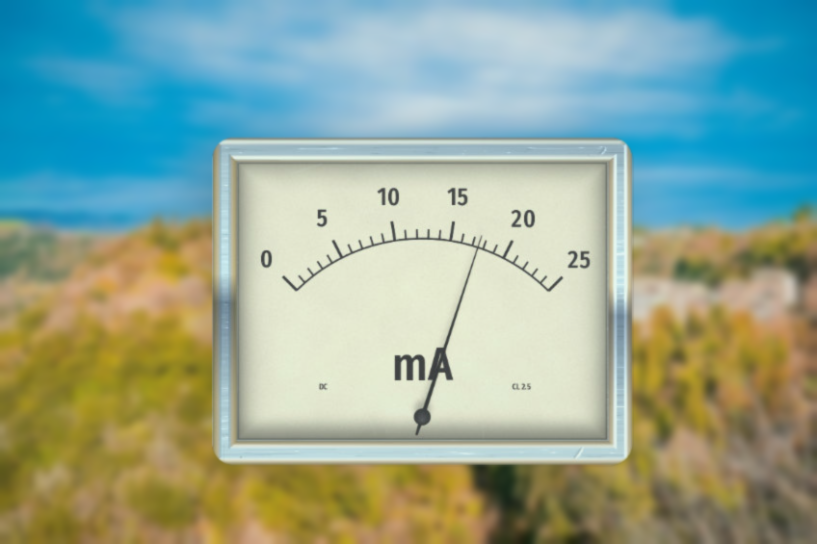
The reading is 17.5 mA
